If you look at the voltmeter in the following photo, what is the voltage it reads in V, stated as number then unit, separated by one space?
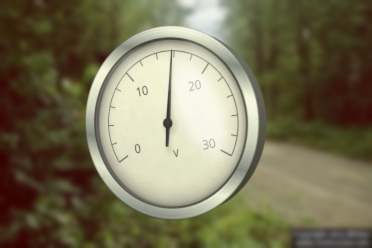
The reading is 16 V
